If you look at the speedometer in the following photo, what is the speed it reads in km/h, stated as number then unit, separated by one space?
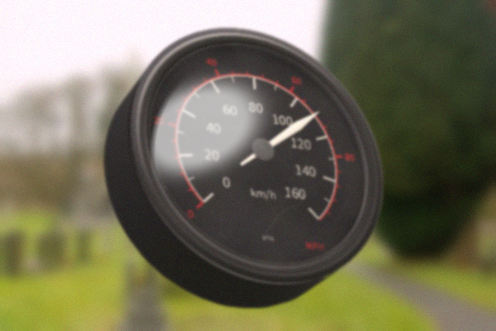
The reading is 110 km/h
